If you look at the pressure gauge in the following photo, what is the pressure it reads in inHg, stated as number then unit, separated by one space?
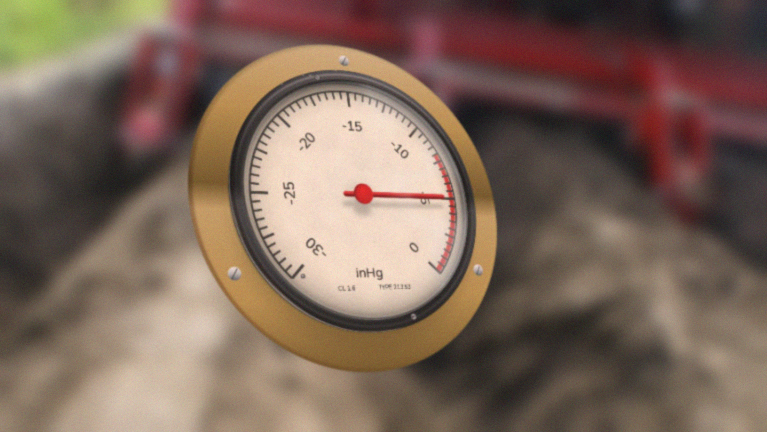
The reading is -5 inHg
